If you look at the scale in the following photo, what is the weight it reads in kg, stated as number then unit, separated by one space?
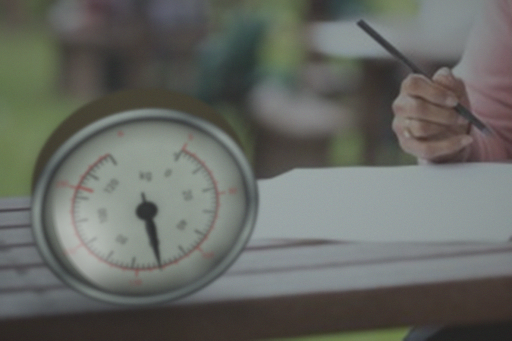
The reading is 60 kg
